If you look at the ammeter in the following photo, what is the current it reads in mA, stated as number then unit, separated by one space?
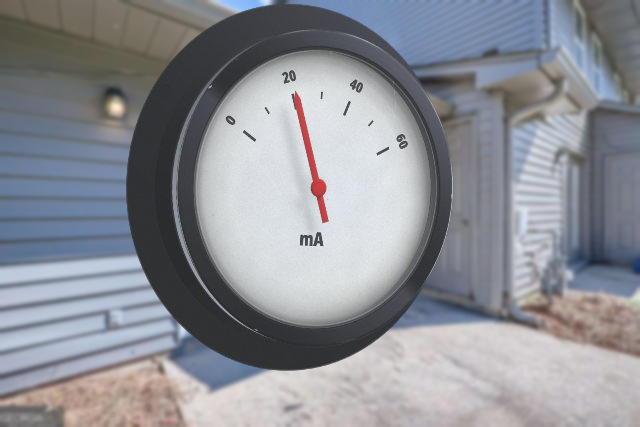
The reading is 20 mA
